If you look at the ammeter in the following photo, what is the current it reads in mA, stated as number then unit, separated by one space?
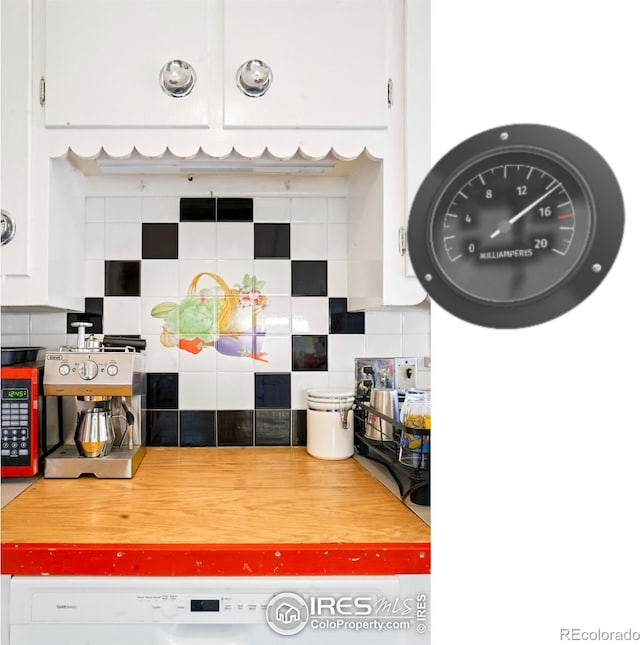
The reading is 14.5 mA
